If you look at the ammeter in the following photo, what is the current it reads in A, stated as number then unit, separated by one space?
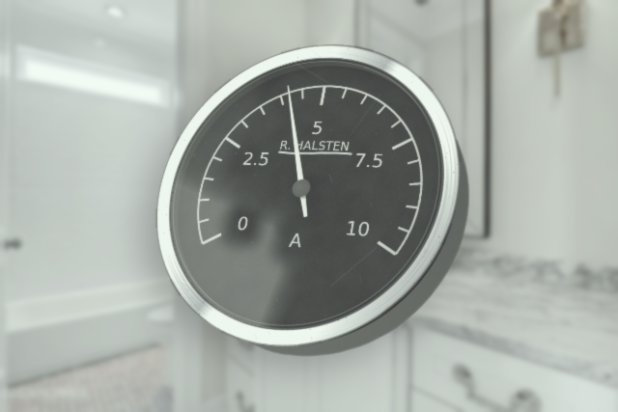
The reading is 4.25 A
